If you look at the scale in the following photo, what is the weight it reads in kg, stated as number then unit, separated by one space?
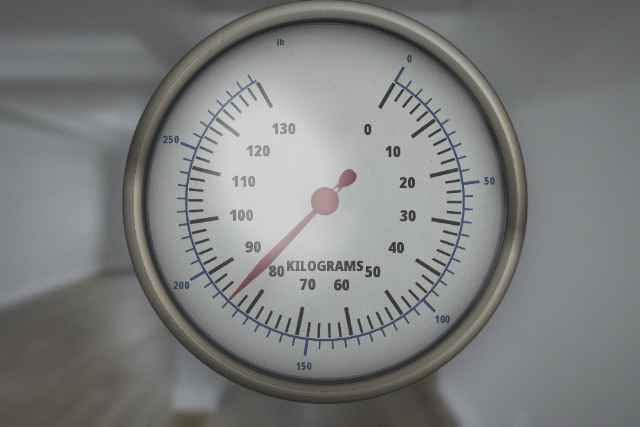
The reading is 84 kg
